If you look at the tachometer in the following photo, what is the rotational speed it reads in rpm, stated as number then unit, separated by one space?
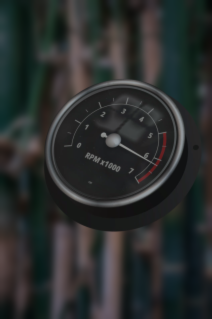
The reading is 6250 rpm
